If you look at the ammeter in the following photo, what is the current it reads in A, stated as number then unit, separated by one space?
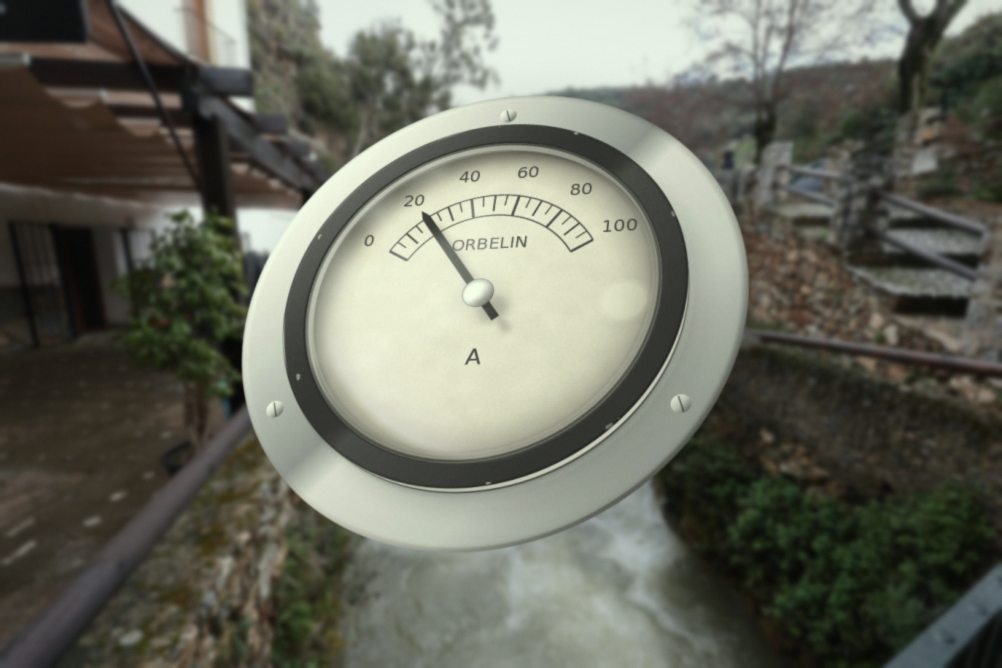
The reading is 20 A
